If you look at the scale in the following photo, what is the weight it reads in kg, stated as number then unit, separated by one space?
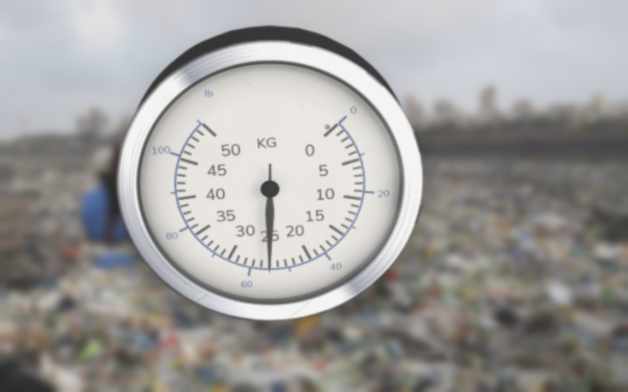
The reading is 25 kg
